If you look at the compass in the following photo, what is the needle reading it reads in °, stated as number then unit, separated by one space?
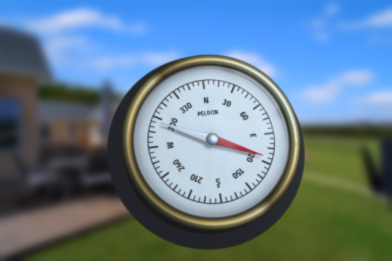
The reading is 115 °
